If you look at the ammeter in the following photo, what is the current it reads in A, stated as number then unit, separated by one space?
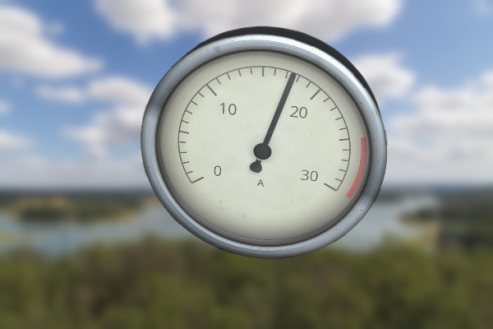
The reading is 17.5 A
